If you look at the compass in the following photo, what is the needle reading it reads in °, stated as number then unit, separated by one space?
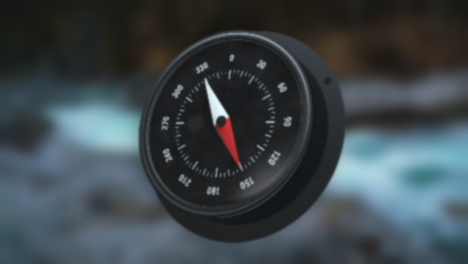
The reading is 150 °
